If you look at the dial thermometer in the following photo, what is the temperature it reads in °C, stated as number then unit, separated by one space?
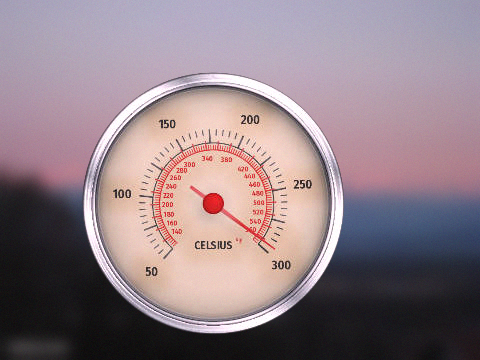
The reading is 295 °C
